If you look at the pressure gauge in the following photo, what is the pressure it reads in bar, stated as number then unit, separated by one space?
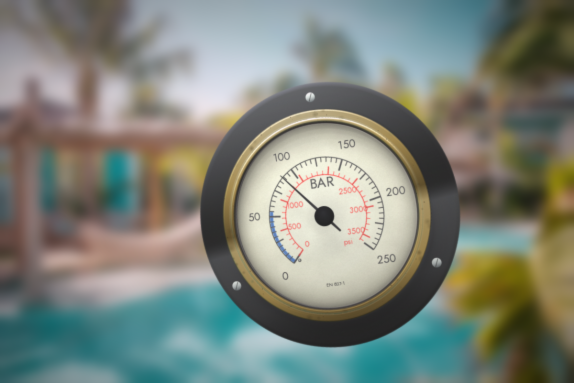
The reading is 90 bar
